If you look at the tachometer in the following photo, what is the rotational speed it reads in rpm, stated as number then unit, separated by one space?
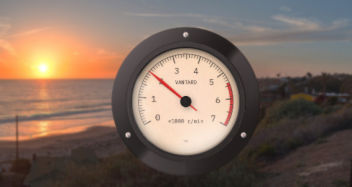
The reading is 2000 rpm
